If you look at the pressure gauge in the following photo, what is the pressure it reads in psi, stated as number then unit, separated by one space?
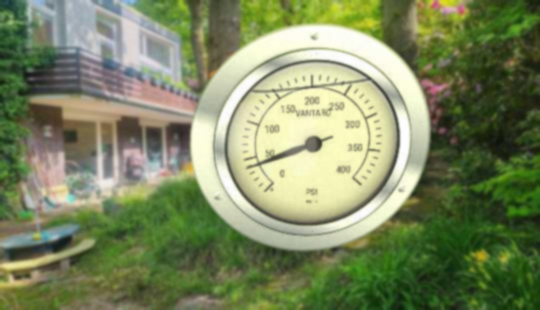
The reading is 40 psi
